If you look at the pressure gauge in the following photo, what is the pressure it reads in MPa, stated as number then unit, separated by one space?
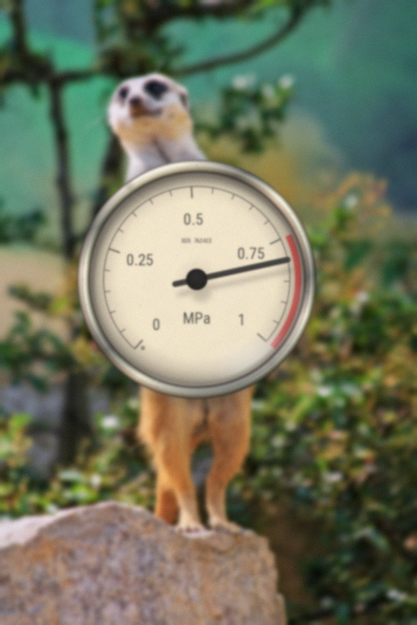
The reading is 0.8 MPa
